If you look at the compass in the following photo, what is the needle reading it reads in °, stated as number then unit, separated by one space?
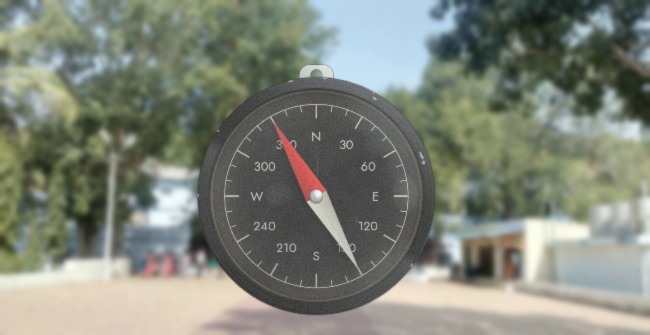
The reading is 330 °
